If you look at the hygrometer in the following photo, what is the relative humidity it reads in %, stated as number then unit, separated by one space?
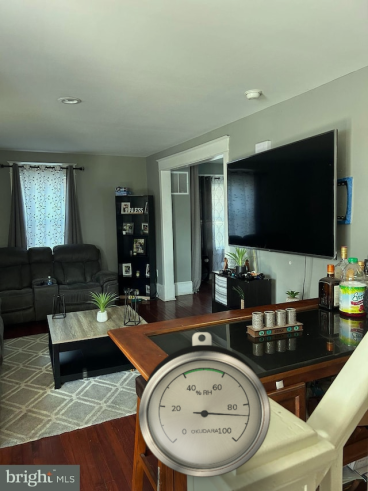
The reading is 85 %
